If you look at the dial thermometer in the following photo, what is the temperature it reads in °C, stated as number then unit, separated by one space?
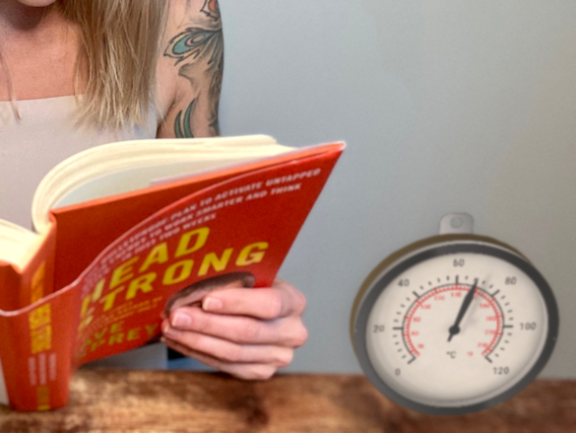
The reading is 68 °C
